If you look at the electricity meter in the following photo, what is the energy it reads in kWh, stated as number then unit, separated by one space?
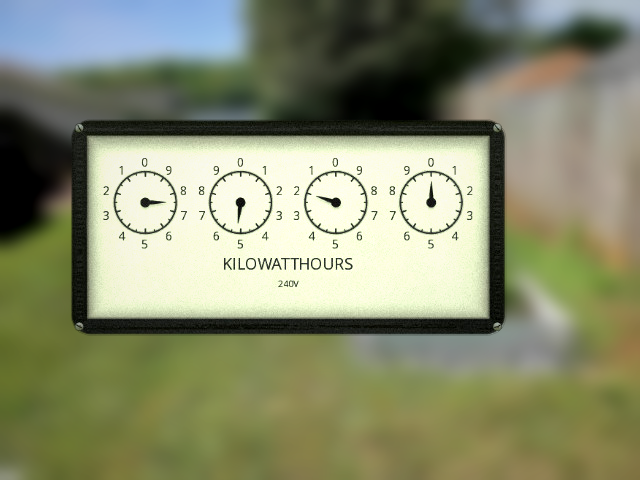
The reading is 7520 kWh
